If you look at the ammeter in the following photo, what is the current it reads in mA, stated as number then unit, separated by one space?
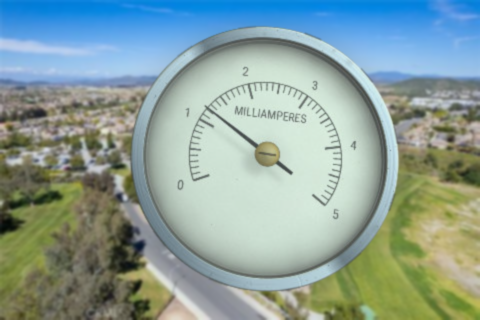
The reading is 1.2 mA
